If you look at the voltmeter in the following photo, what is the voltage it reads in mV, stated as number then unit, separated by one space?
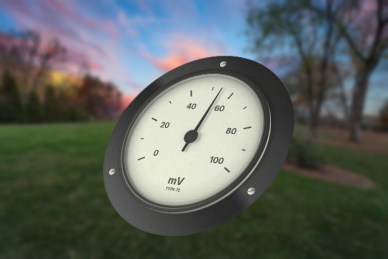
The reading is 55 mV
